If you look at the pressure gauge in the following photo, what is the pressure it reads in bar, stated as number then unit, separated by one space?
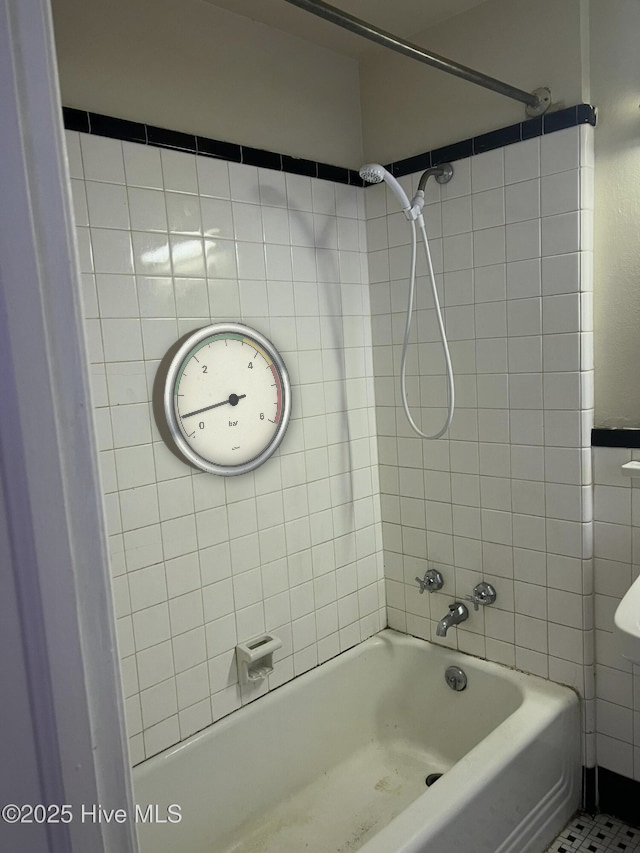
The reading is 0.5 bar
